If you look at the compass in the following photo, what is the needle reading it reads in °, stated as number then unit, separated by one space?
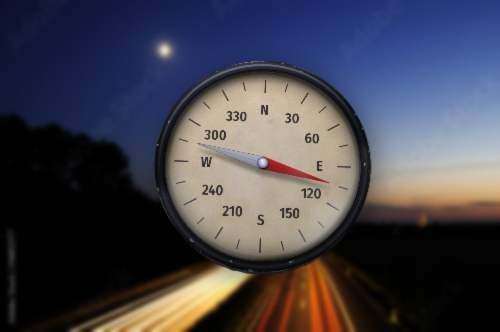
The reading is 105 °
